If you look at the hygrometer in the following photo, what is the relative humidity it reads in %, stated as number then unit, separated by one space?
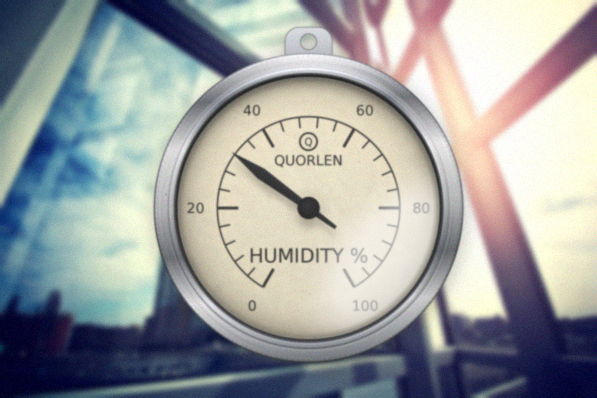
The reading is 32 %
